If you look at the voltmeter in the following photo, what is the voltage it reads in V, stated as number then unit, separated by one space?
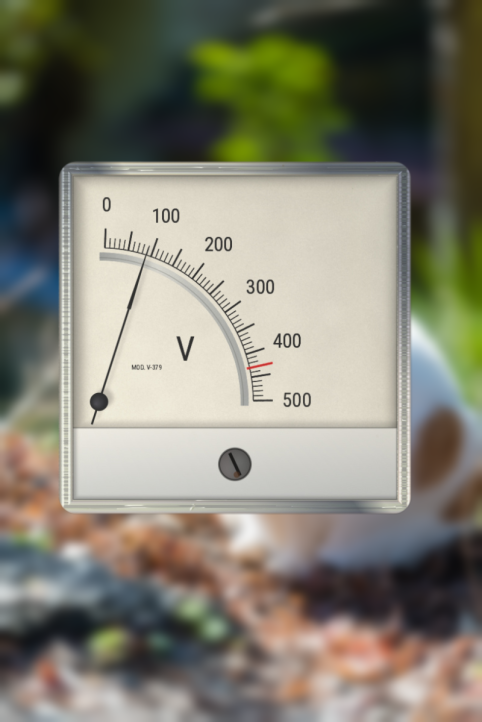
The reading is 90 V
